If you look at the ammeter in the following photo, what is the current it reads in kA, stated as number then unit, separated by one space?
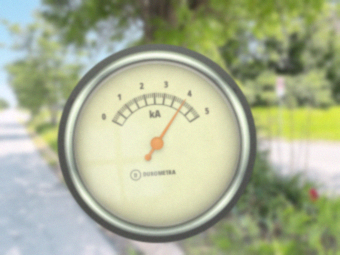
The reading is 4 kA
